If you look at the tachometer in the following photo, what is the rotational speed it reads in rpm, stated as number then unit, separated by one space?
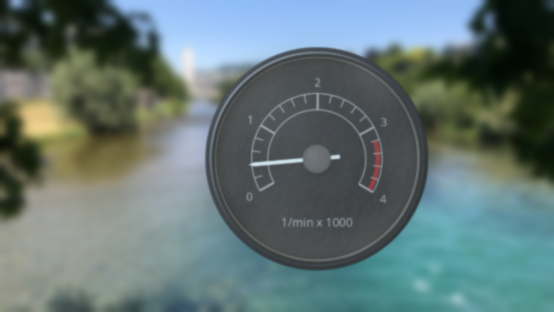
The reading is 400 rpm
